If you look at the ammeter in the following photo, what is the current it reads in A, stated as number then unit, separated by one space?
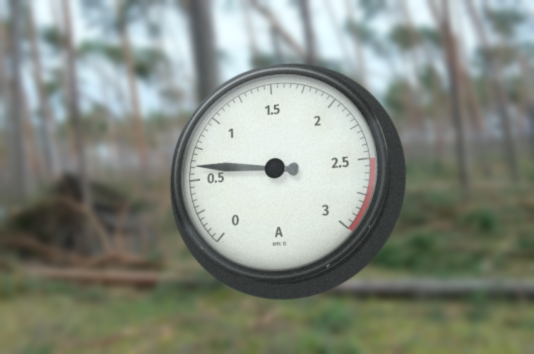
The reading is 0.6 A
